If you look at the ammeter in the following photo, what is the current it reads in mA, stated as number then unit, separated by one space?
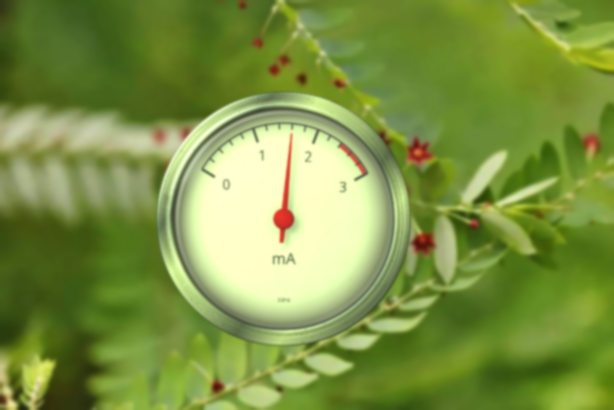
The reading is 1.6 mA
